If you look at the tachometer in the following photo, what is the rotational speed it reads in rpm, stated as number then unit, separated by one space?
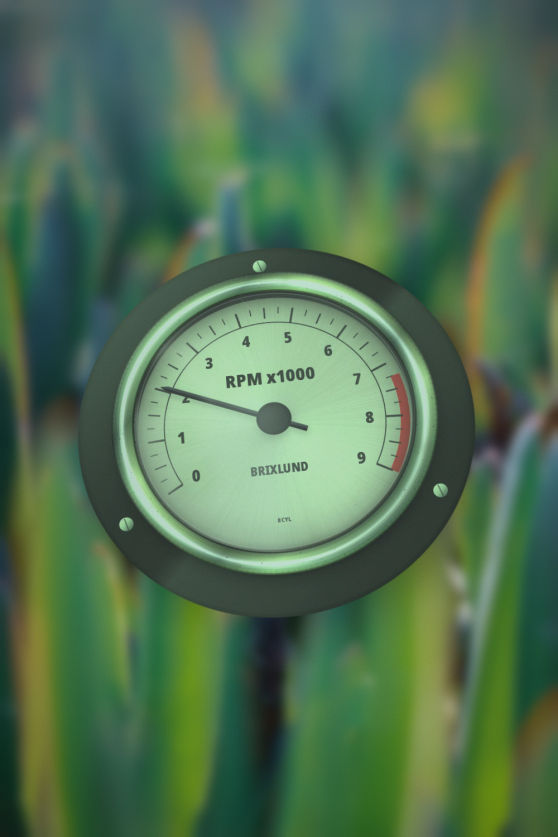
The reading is 2000 rpm
